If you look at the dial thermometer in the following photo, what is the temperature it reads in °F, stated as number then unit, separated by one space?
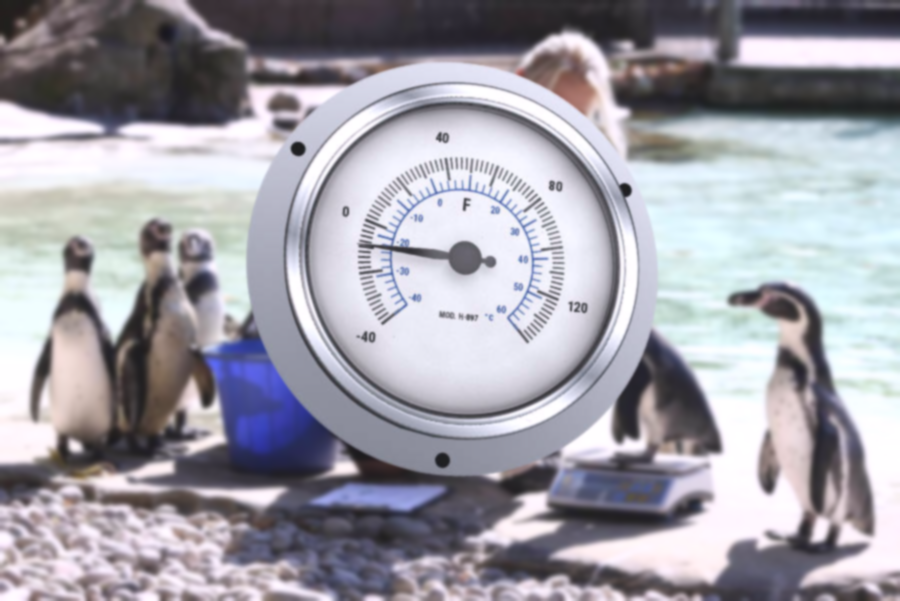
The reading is -10 °F
